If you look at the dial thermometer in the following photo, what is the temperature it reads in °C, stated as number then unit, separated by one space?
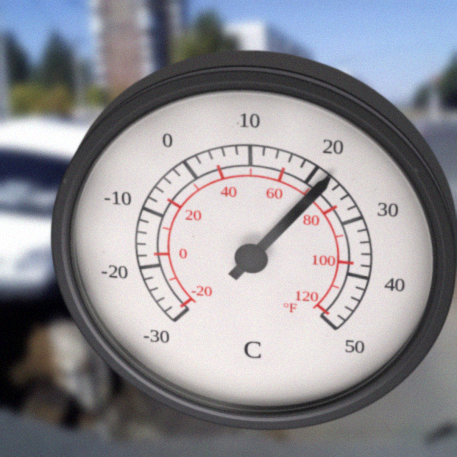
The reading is 22 °C
